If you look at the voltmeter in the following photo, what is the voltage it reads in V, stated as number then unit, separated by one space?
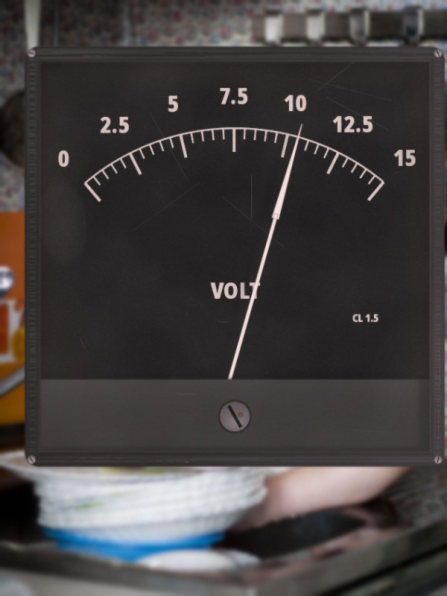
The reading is 10.5 V
